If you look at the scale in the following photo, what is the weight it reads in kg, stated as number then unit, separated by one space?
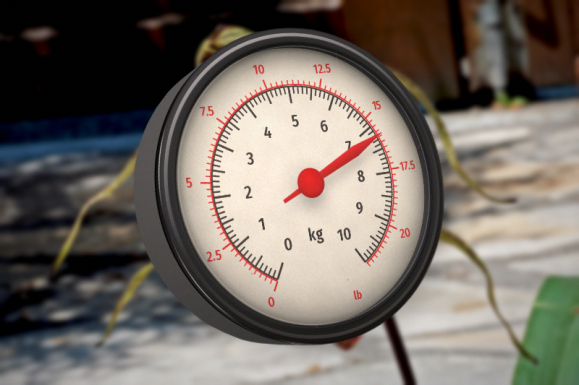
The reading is 7.2 kg
